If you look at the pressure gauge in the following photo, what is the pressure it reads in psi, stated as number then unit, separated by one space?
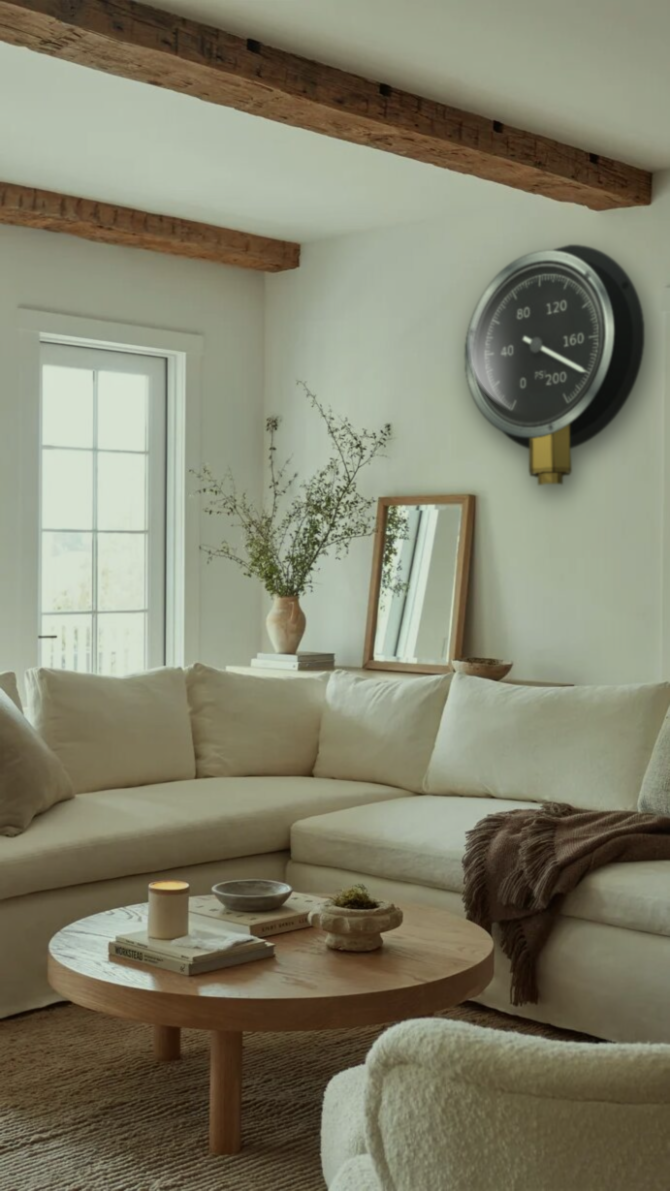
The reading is 180 psi
